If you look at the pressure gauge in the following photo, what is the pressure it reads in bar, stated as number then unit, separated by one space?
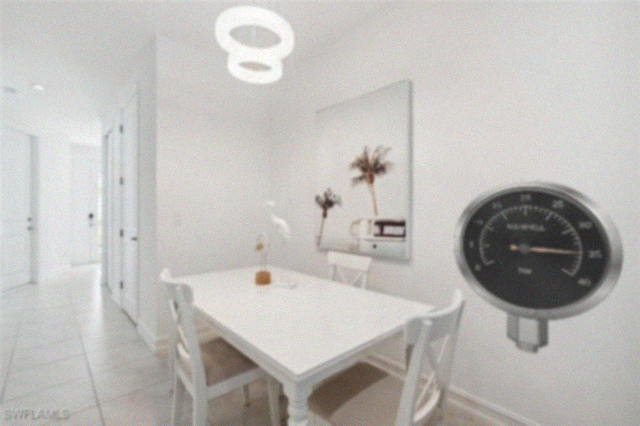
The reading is 35 bar
